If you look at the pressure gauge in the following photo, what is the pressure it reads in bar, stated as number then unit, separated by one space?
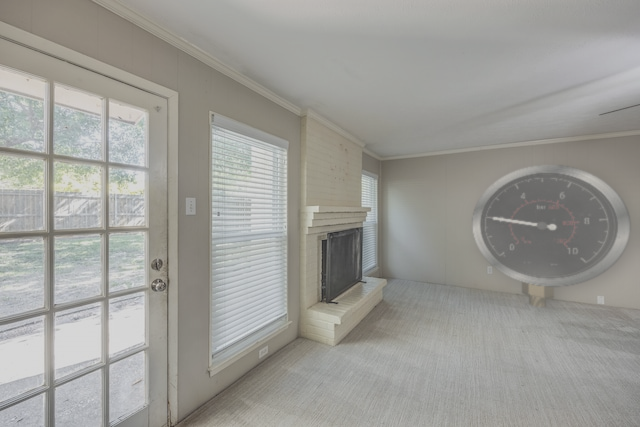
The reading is 2 bar
